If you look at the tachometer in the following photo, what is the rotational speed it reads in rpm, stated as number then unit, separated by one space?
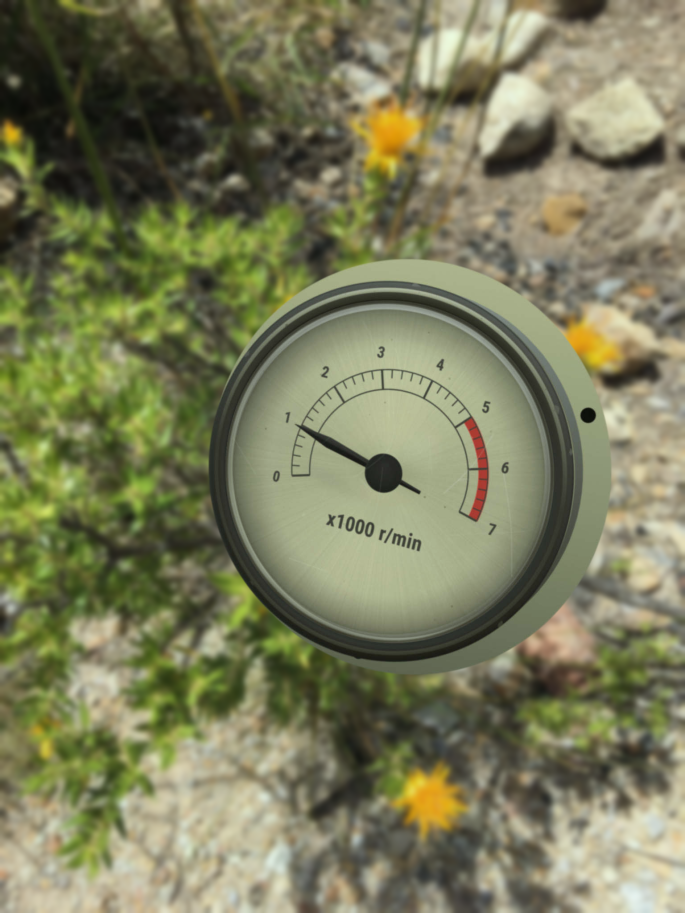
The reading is 1000 rpm
